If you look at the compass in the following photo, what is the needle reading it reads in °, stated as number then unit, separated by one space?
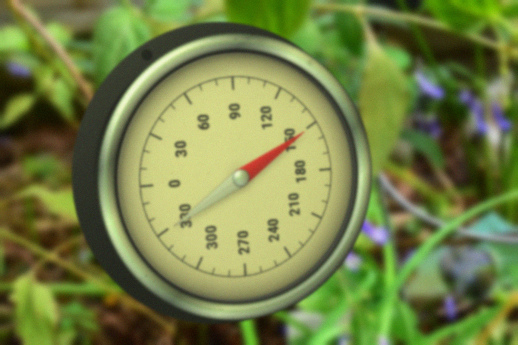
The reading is 150 °
